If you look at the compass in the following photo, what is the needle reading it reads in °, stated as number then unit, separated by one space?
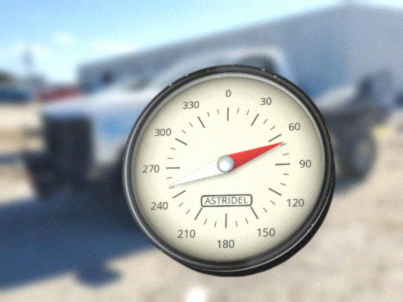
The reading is 70 °
